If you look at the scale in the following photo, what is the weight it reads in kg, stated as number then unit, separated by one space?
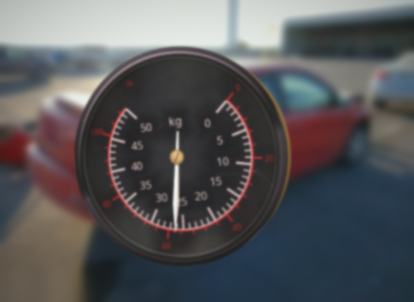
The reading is 26 kg
